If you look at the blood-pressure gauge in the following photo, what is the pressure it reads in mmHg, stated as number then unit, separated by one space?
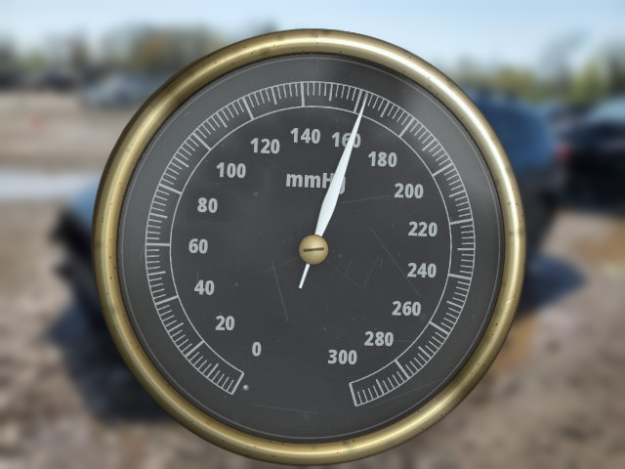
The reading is 162 mmHg
